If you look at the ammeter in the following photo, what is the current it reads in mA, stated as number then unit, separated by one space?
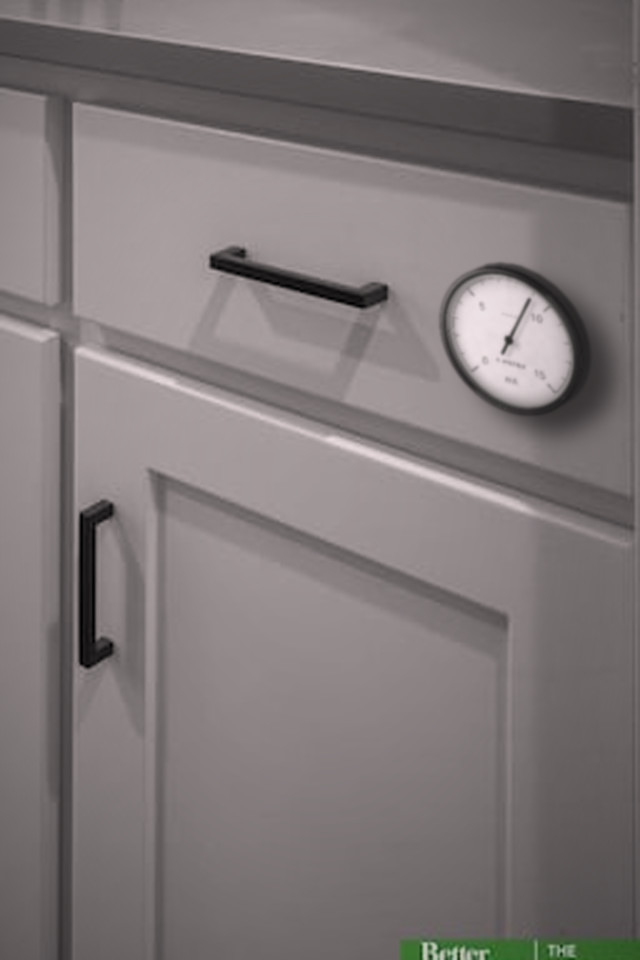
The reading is 9 mA
